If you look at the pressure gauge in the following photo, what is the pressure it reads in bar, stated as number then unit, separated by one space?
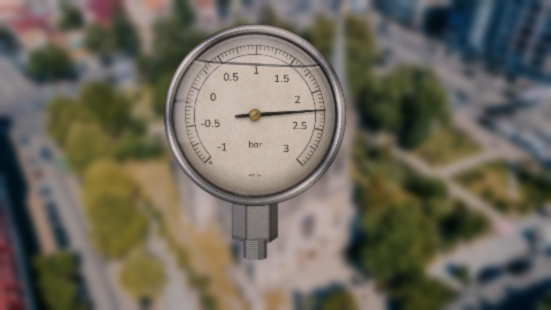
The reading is 2.25 bar
